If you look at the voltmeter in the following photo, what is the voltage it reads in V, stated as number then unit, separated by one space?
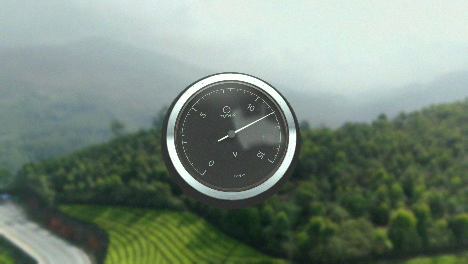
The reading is 11.5 V
